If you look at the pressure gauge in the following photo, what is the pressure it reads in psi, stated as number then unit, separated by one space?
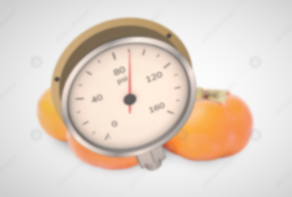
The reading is 90 psi
